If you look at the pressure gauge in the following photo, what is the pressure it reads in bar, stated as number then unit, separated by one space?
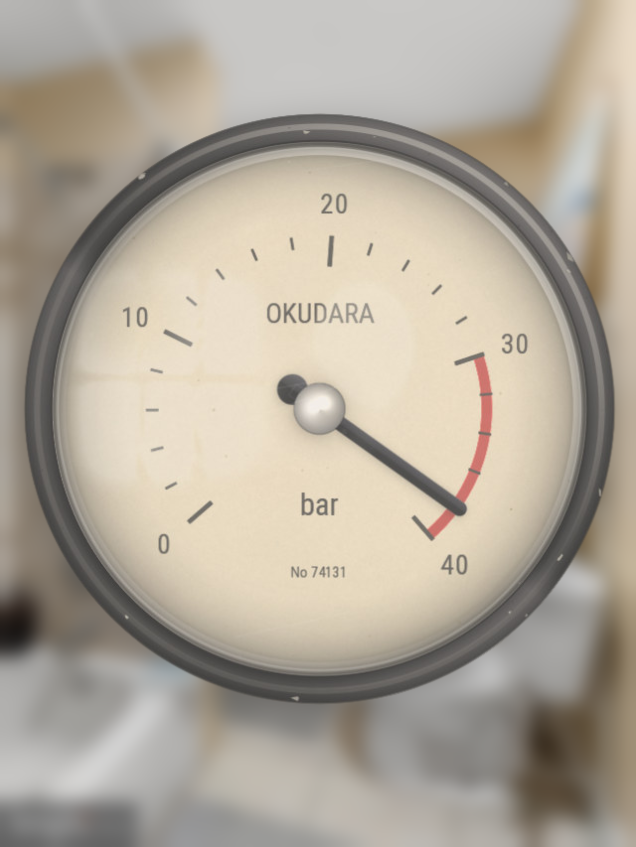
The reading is 38 bar
